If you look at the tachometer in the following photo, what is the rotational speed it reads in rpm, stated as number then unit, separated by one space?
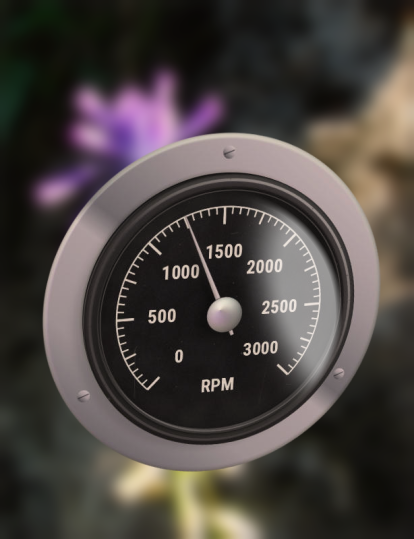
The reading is 1250 rpm
